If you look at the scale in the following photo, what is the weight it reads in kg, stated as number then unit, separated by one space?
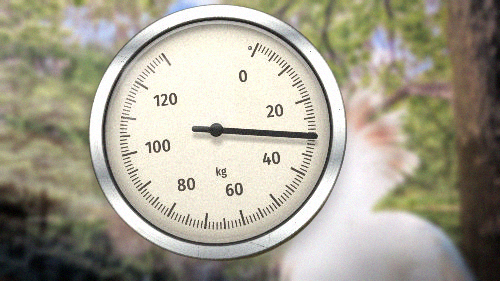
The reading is 30 kg
